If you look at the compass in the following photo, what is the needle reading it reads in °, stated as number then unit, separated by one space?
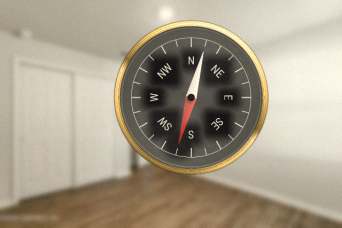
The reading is 195 °
